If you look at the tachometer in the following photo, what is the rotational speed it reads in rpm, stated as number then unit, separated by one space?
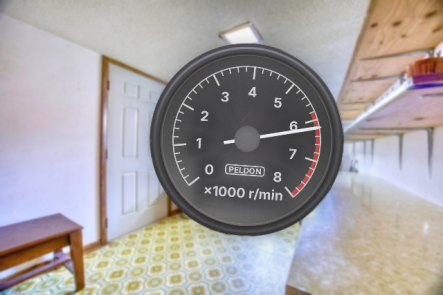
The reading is 6200 rpm
